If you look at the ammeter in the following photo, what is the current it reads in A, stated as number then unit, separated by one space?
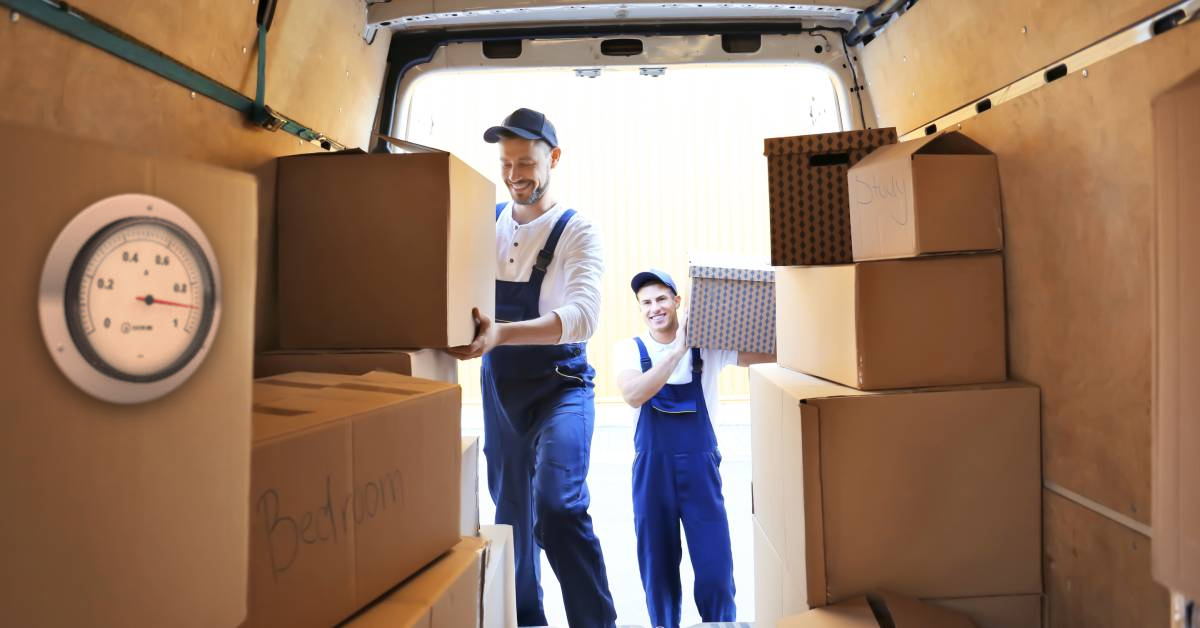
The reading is 0.9 A
